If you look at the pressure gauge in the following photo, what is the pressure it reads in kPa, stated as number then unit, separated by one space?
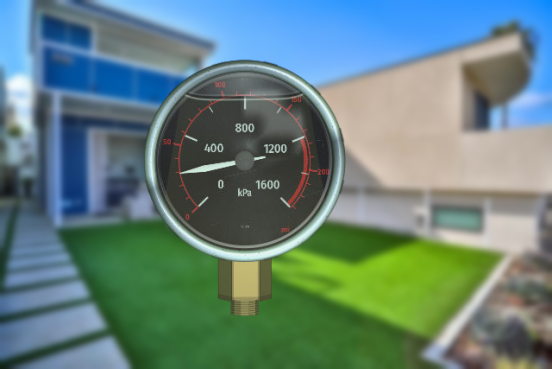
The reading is 200 kPa
